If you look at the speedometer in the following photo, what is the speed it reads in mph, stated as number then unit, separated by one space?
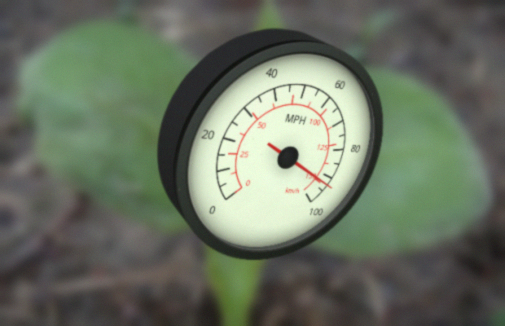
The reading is 92.5 mph
